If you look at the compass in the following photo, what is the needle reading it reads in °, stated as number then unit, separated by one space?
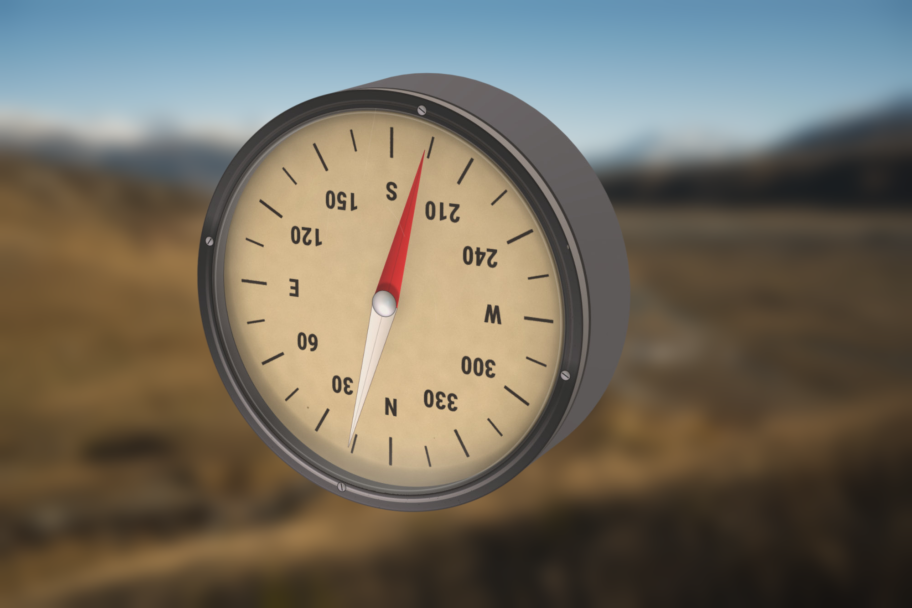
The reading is 195 °
